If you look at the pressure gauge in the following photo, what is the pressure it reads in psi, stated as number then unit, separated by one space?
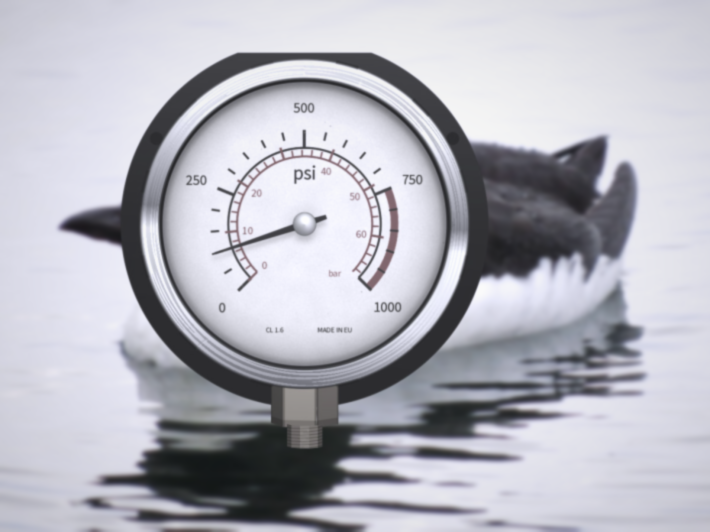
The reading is 100 psi
